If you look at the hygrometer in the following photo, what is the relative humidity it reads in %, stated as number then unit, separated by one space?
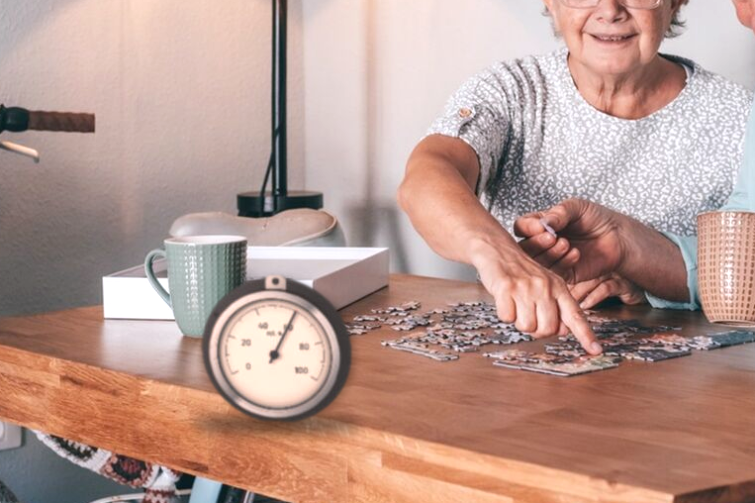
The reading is 60 %
